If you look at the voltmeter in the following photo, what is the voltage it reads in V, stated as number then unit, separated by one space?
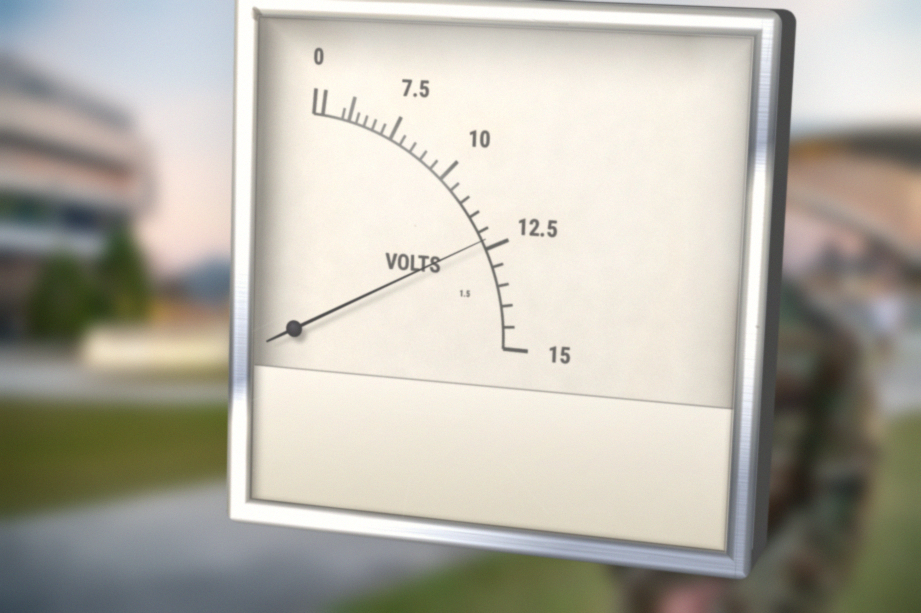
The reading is 12.25 V
